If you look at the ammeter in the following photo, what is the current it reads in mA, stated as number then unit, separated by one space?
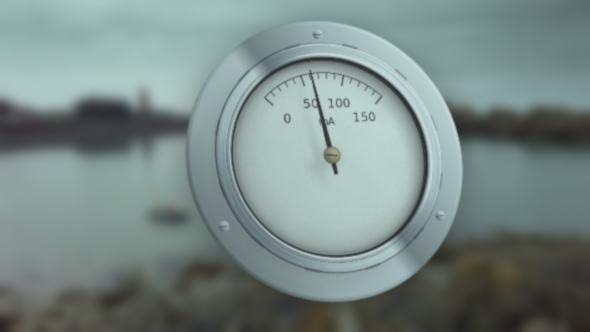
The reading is 60 mA
